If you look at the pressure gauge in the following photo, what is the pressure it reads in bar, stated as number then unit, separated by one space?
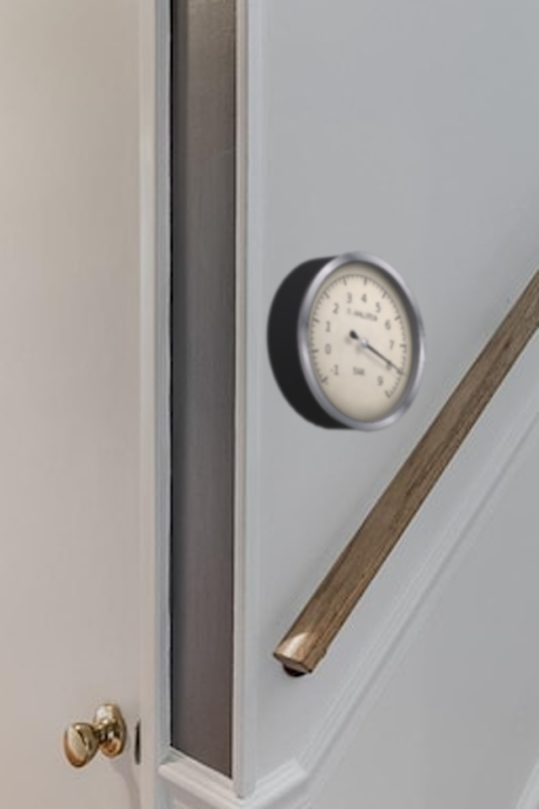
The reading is 8 bar
